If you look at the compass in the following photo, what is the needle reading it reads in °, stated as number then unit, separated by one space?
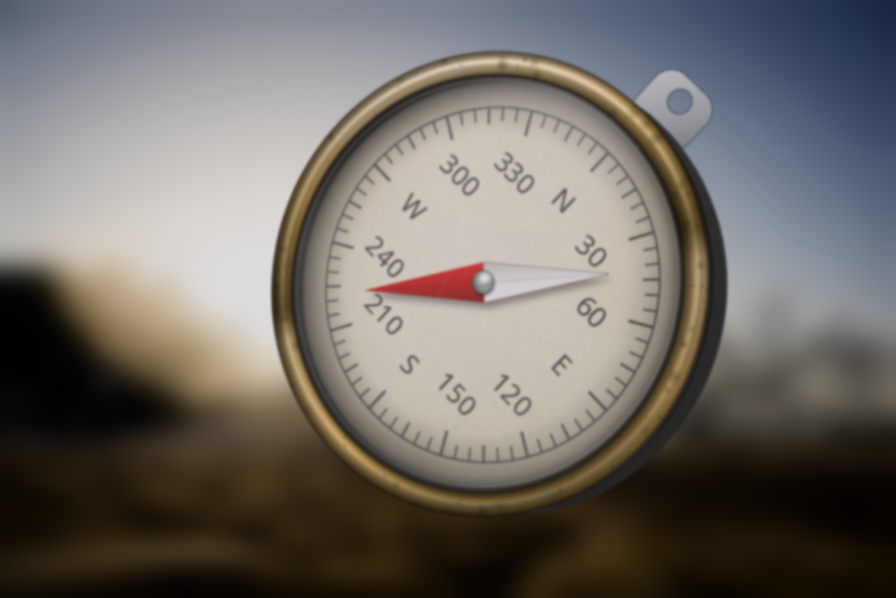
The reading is 222.5 °
